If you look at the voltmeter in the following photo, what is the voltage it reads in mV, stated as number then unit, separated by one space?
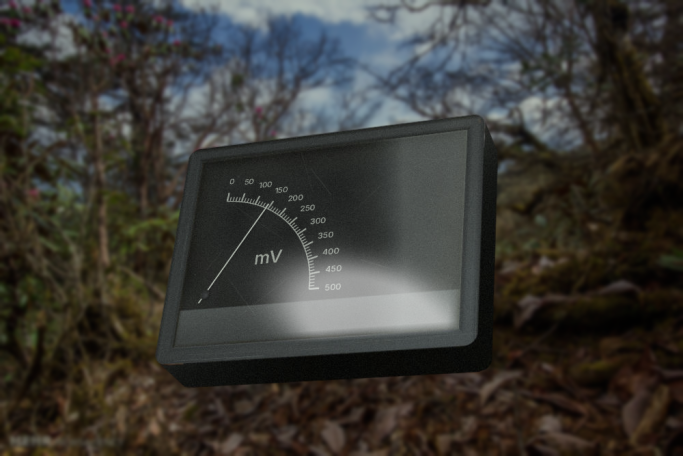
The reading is 150 mV
